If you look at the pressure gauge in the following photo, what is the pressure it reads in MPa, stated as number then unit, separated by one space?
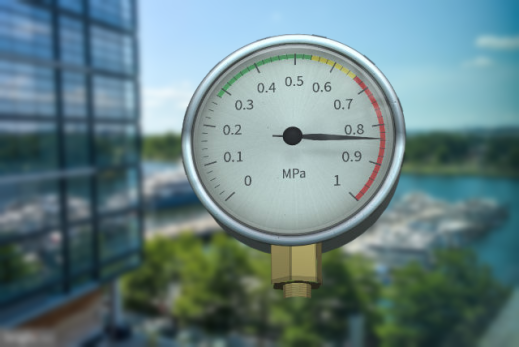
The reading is 0.84 MPa
